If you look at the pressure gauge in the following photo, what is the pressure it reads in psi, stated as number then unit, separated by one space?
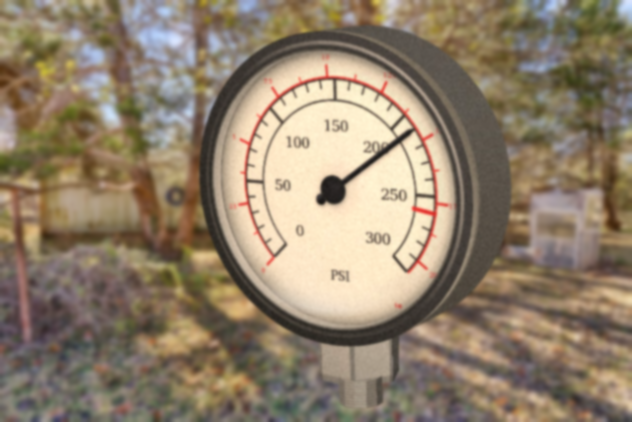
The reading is 210 psi
